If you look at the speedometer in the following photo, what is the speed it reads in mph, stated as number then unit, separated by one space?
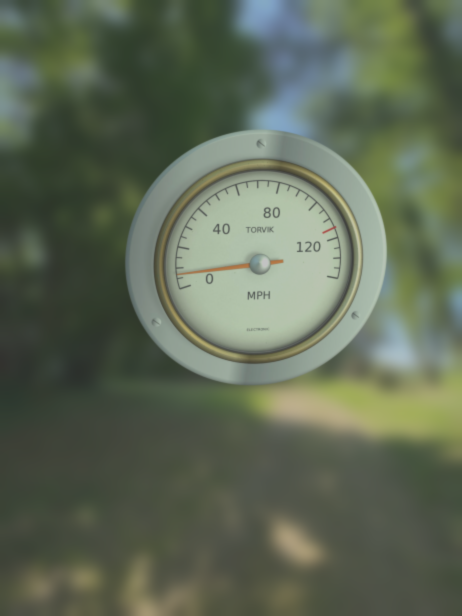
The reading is 7.5 mph
